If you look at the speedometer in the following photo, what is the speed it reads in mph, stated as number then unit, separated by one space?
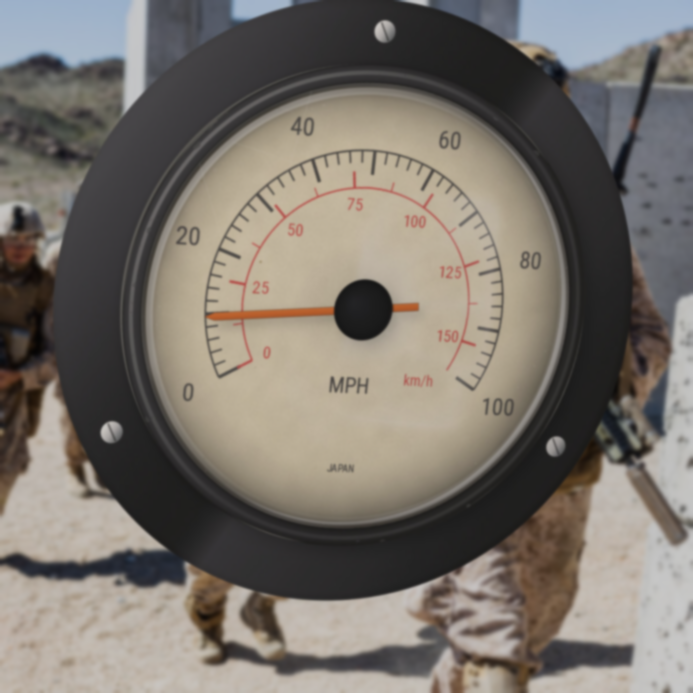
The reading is 10 mph
